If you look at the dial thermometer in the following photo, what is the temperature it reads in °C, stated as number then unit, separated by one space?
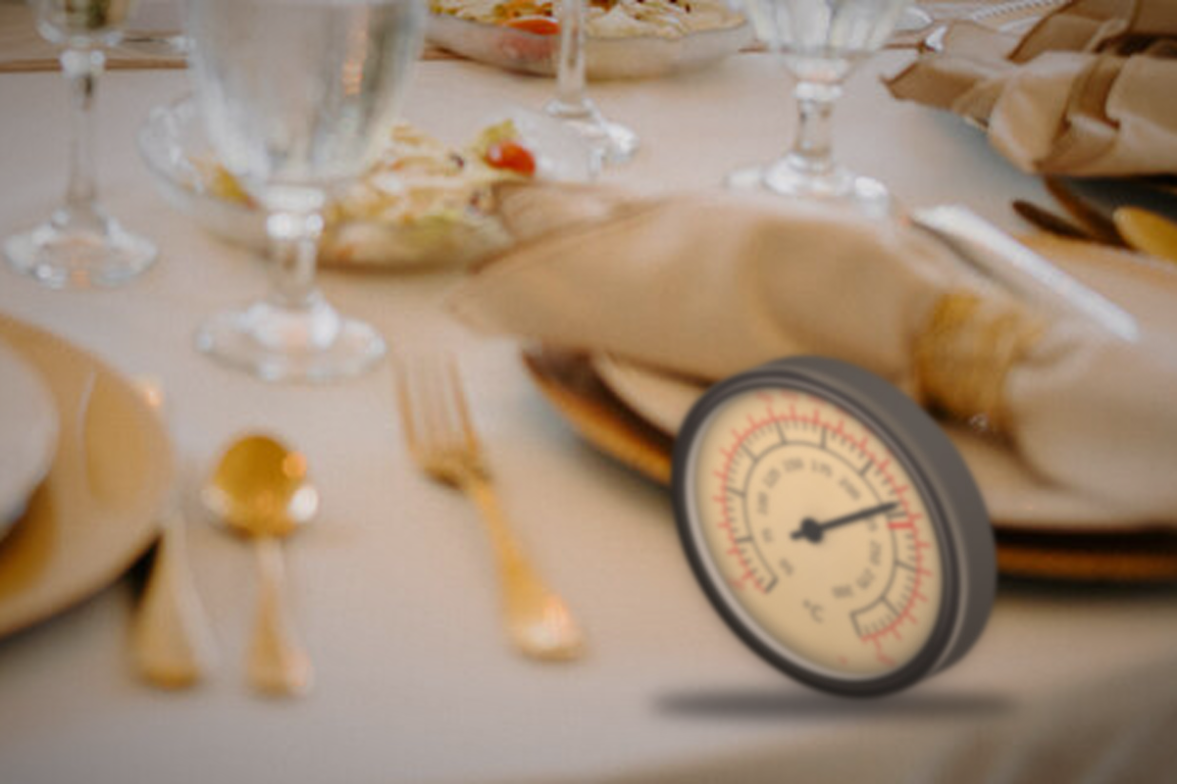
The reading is 220 °C
